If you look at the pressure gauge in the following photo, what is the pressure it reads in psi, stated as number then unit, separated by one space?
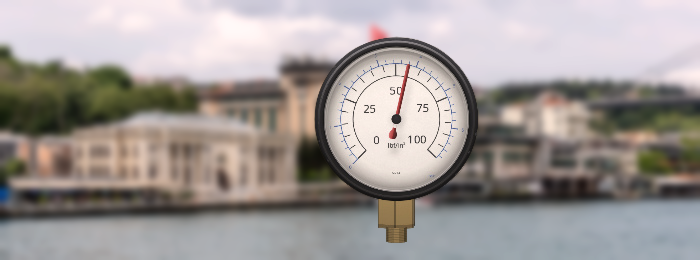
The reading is 55 psi
